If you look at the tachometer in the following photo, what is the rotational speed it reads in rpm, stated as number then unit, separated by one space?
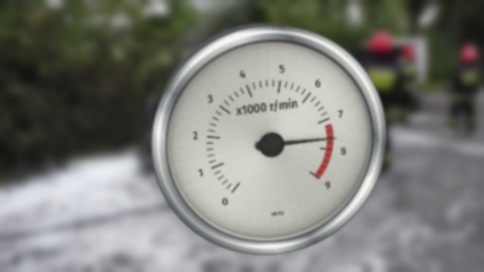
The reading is 7600 rpm
